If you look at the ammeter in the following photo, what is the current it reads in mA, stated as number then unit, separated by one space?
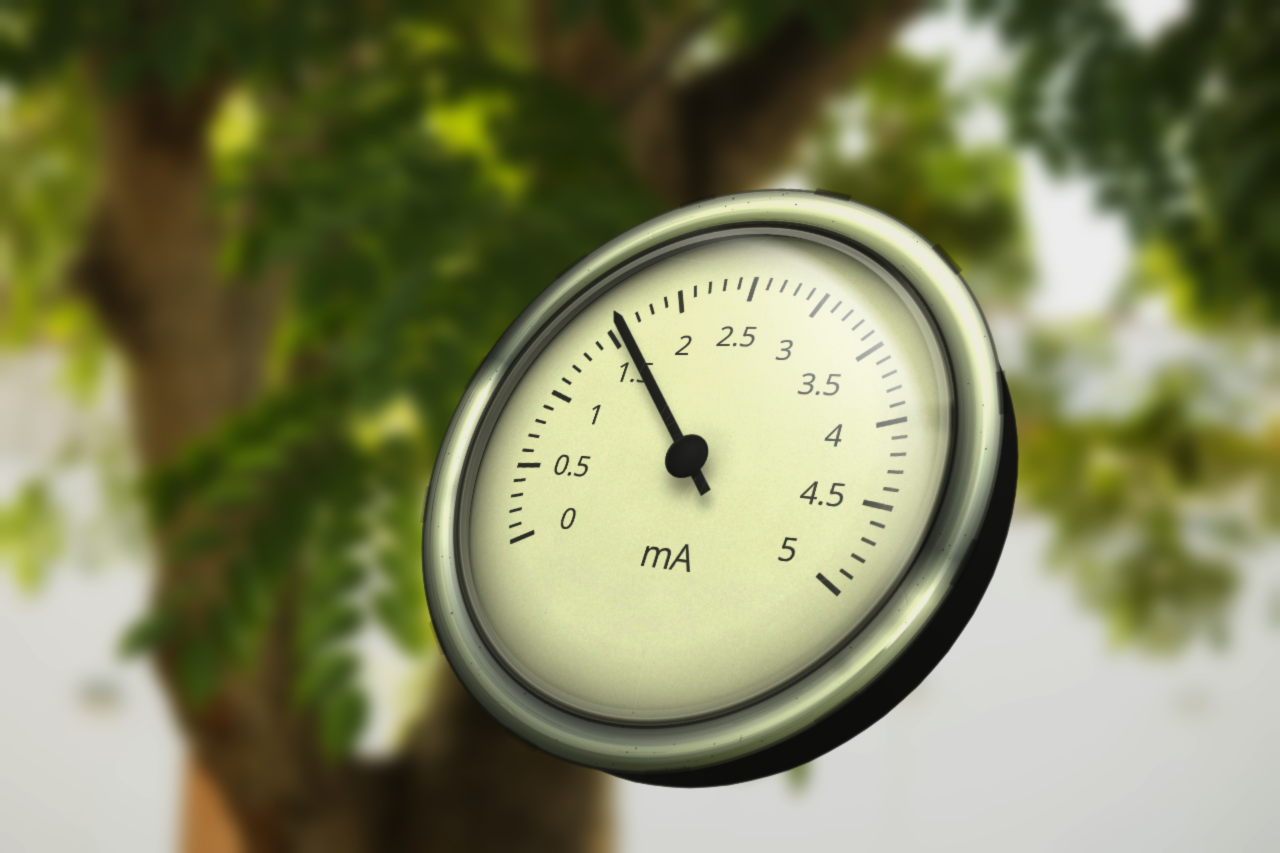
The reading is 1.6 mA
